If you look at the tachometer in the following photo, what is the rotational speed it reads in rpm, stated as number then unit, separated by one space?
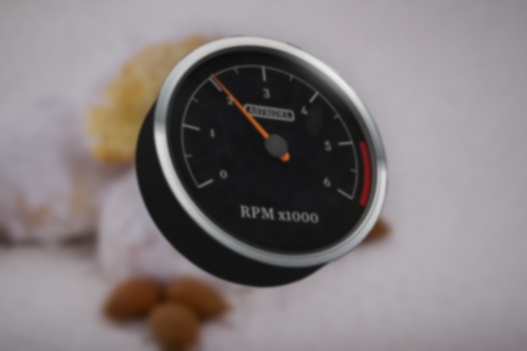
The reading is 2000 rpm
